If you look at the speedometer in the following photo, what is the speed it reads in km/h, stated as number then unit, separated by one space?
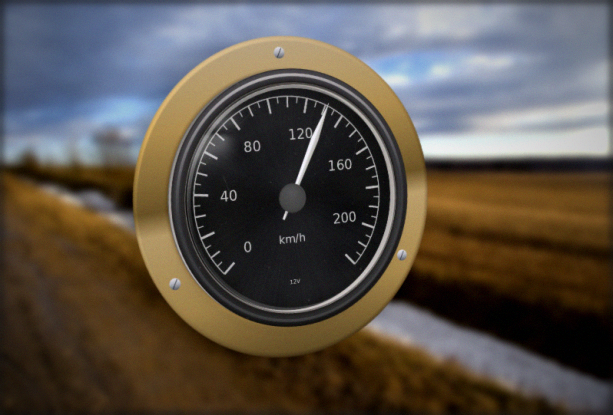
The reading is 130 km/h
